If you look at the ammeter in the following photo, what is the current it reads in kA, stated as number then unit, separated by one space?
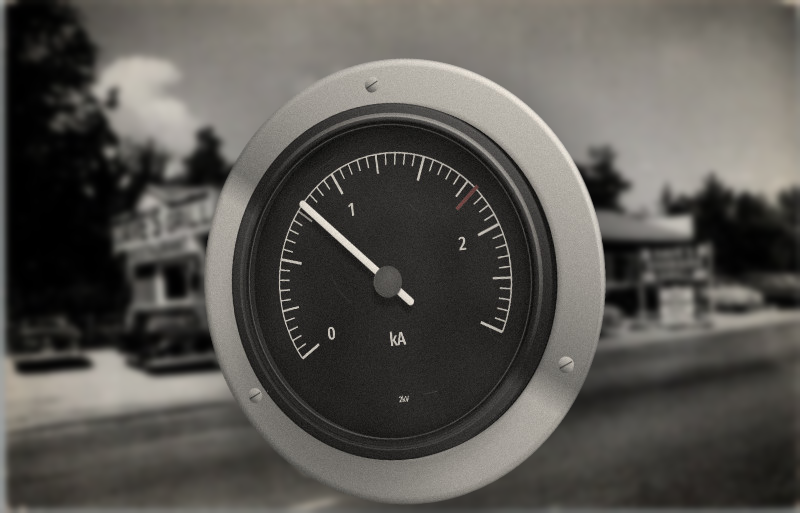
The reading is 0.8 kA
